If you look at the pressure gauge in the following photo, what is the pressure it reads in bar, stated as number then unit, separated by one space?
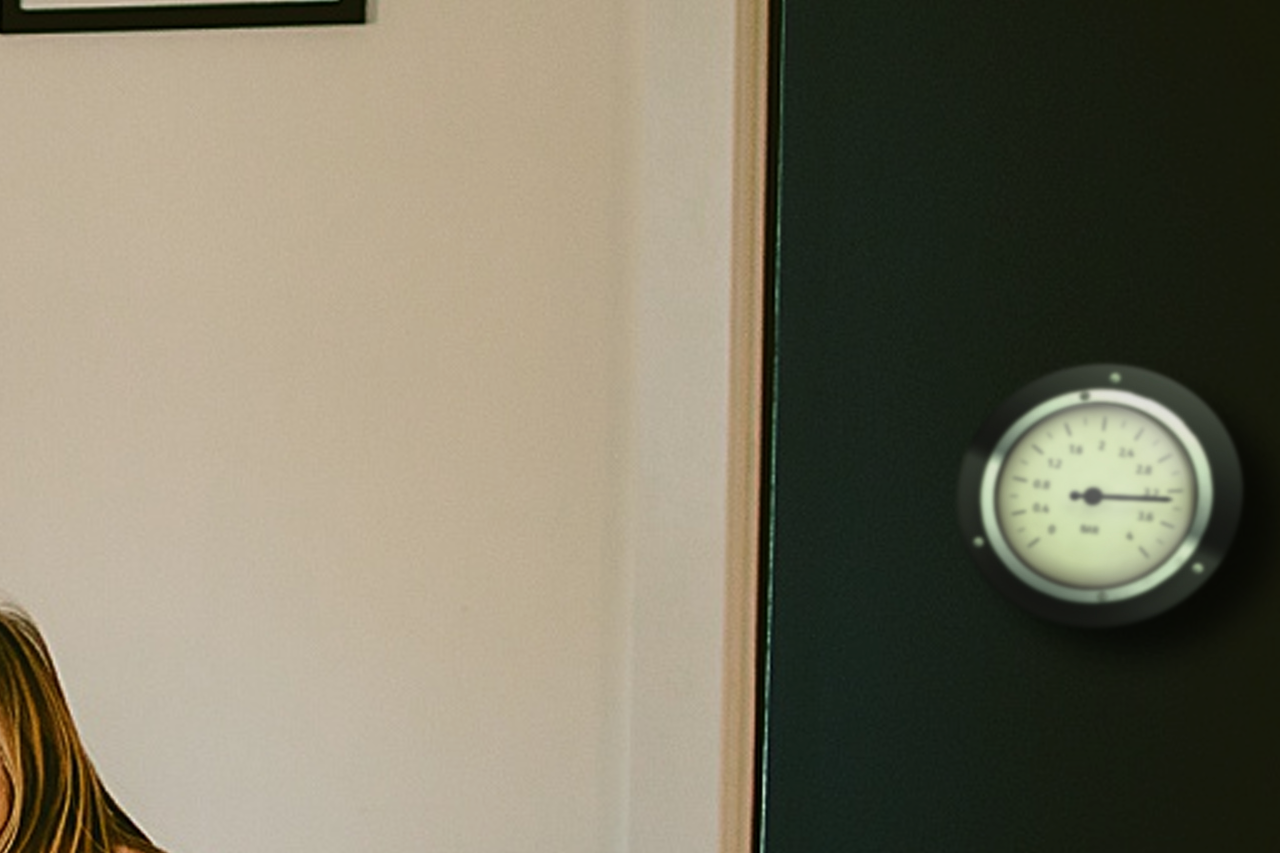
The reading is 3.3 bar
